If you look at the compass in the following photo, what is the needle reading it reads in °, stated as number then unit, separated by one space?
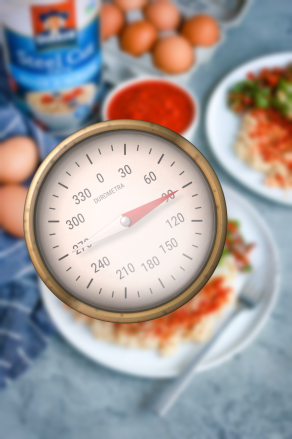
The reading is 90 °
